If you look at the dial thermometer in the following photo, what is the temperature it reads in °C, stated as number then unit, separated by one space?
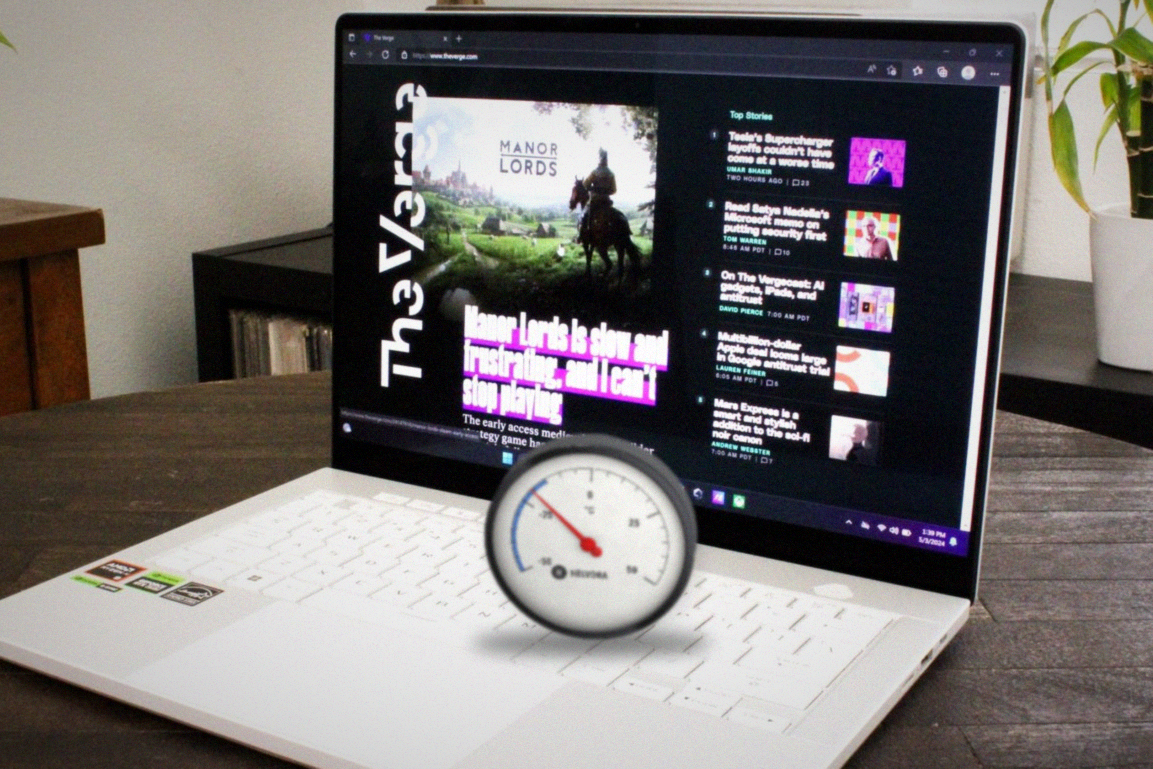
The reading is -20 °C
